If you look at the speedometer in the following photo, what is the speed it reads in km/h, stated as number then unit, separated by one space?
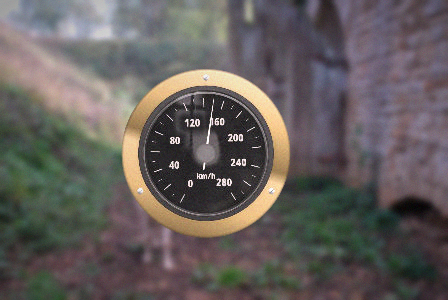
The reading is 150 km/h
